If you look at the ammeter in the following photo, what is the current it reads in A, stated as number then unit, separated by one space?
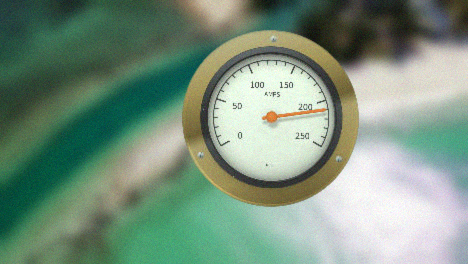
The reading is 210 A
